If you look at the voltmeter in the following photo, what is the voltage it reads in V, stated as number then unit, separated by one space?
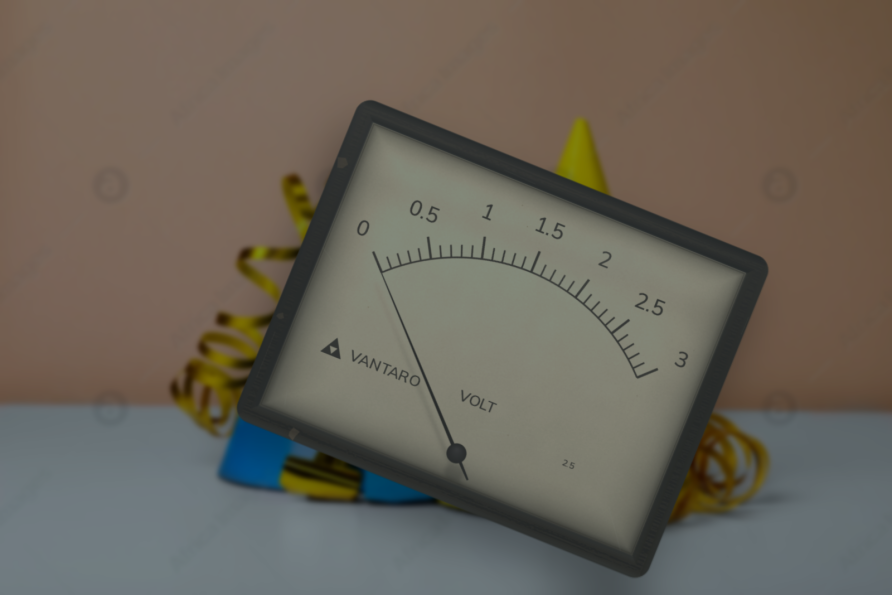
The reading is 0 V
